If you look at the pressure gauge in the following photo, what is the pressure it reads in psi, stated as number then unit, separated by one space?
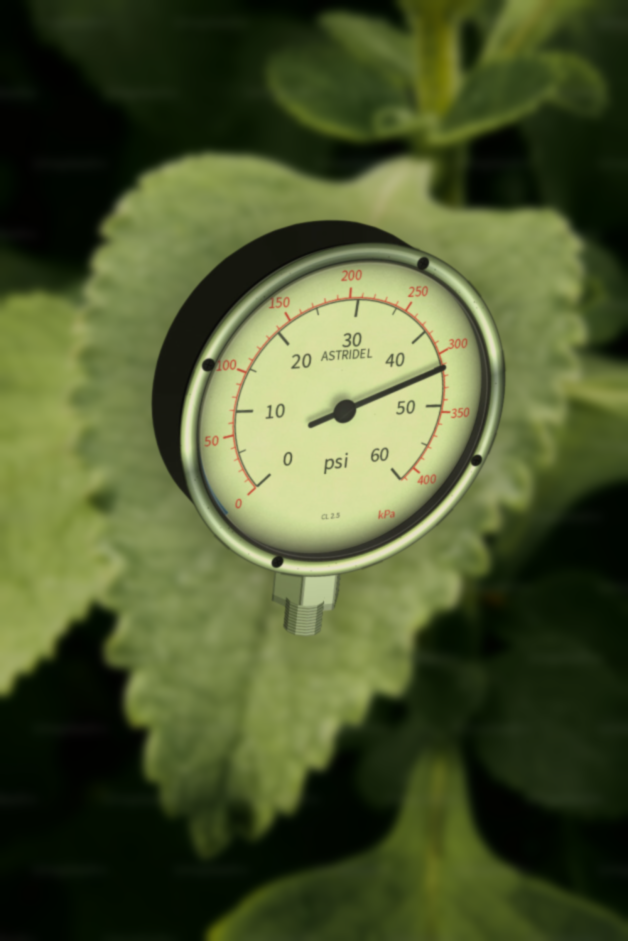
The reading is 45 psi
